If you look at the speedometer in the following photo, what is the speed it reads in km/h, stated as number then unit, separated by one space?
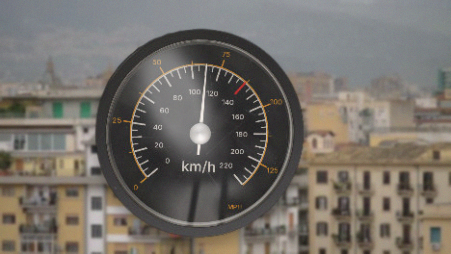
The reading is 110 km/h
